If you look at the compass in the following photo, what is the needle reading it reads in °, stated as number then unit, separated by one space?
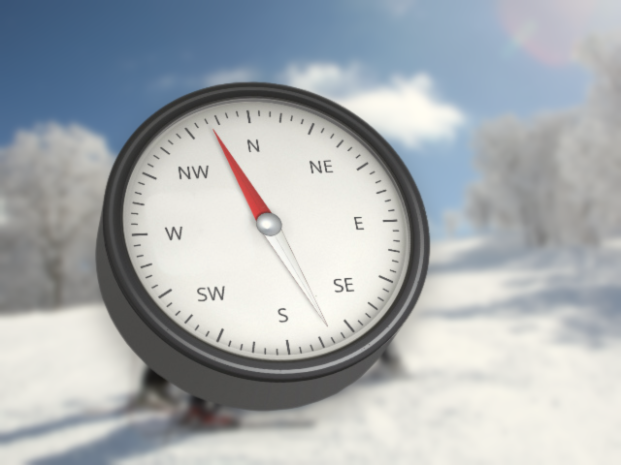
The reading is 340 °
